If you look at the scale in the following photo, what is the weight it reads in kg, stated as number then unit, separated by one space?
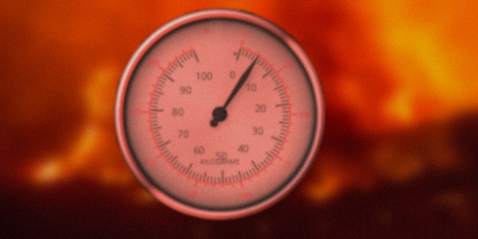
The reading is 5 kg
